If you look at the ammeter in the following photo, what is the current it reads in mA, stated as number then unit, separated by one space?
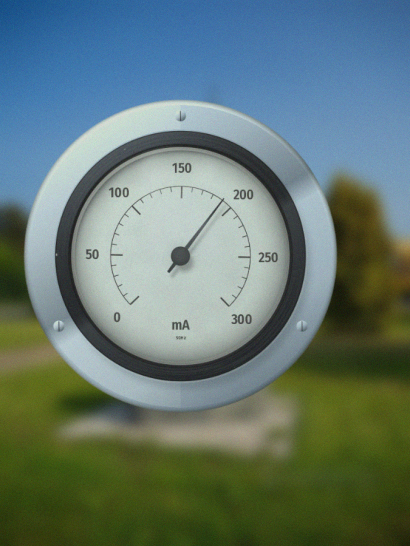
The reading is 190 mA
